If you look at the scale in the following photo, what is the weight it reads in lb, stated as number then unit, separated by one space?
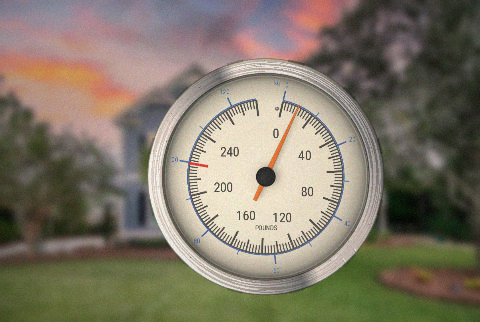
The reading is 10 lb
